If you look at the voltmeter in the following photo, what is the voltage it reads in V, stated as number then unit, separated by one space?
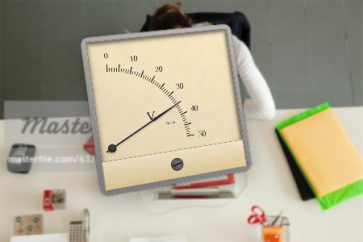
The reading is 35 V
